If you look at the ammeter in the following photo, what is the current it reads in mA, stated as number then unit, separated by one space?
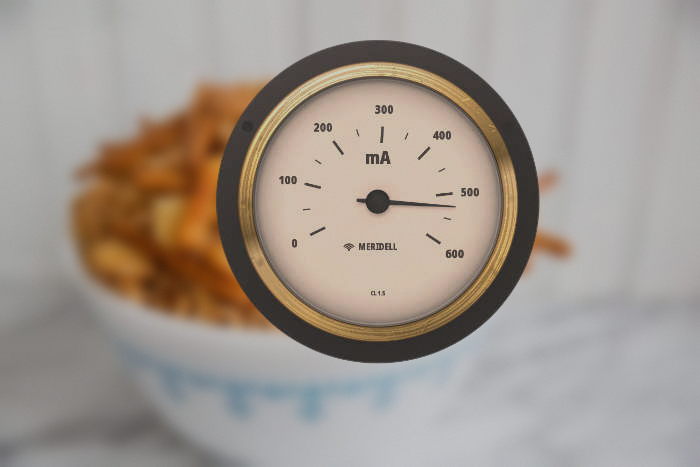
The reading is 525 mA
